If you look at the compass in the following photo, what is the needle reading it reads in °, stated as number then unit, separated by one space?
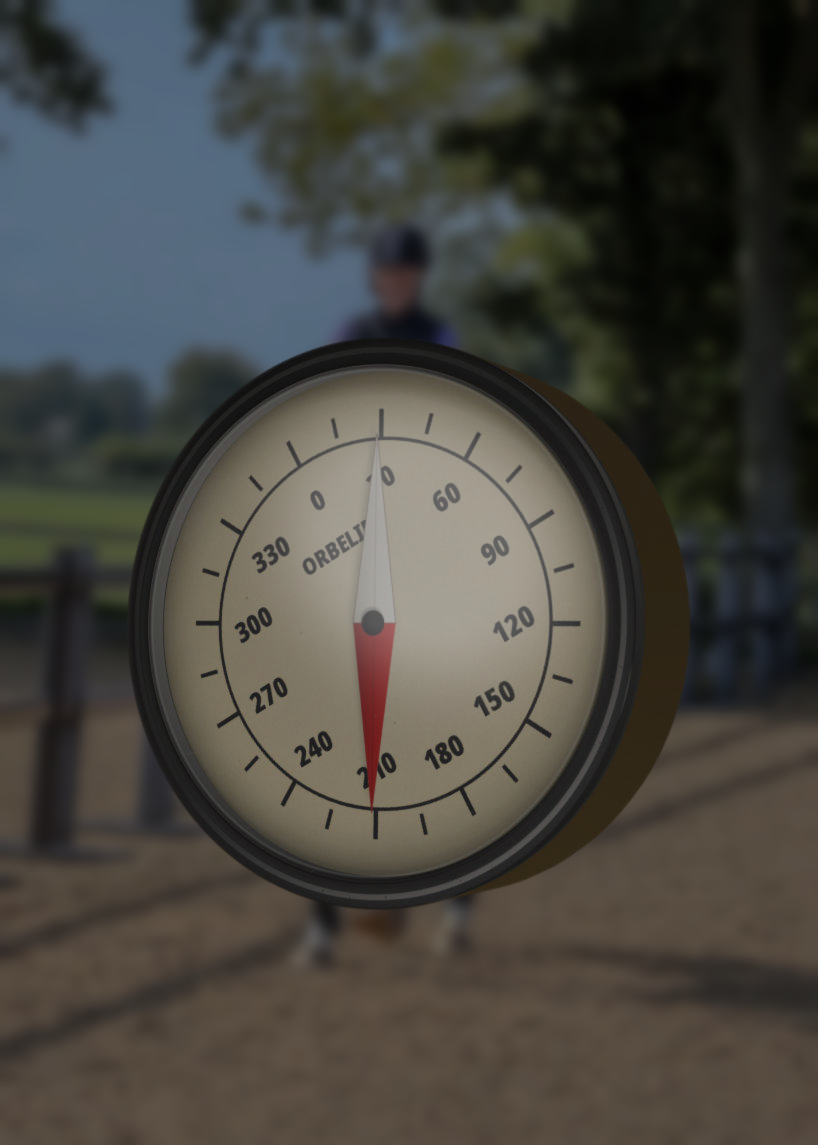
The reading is 210 °
